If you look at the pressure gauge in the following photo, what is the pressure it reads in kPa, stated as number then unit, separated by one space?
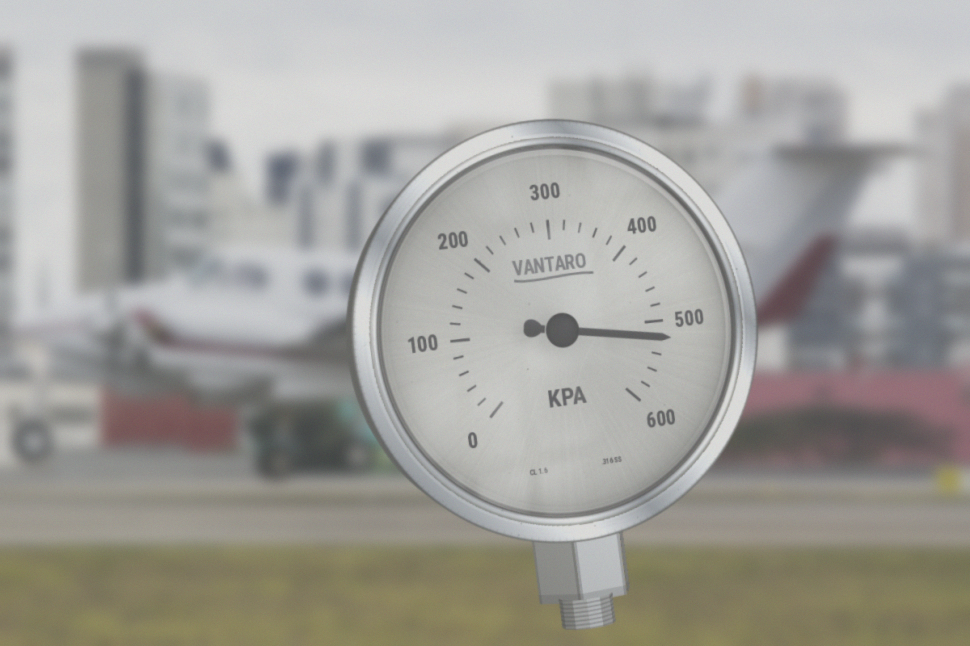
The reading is 520 kPa
